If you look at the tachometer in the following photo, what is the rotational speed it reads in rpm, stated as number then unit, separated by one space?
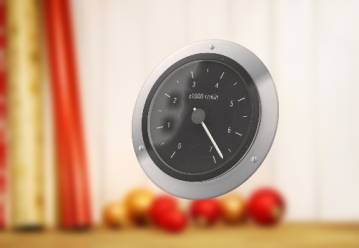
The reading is 6750 rpm
